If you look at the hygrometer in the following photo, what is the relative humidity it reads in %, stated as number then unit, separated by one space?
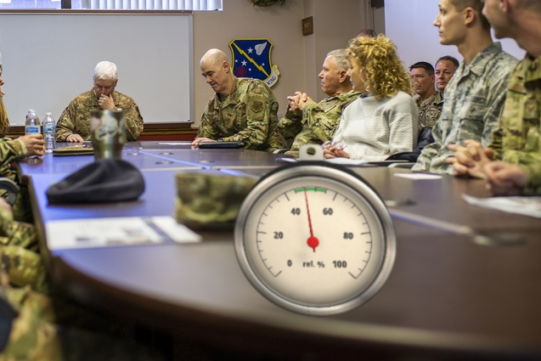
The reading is 48 %
